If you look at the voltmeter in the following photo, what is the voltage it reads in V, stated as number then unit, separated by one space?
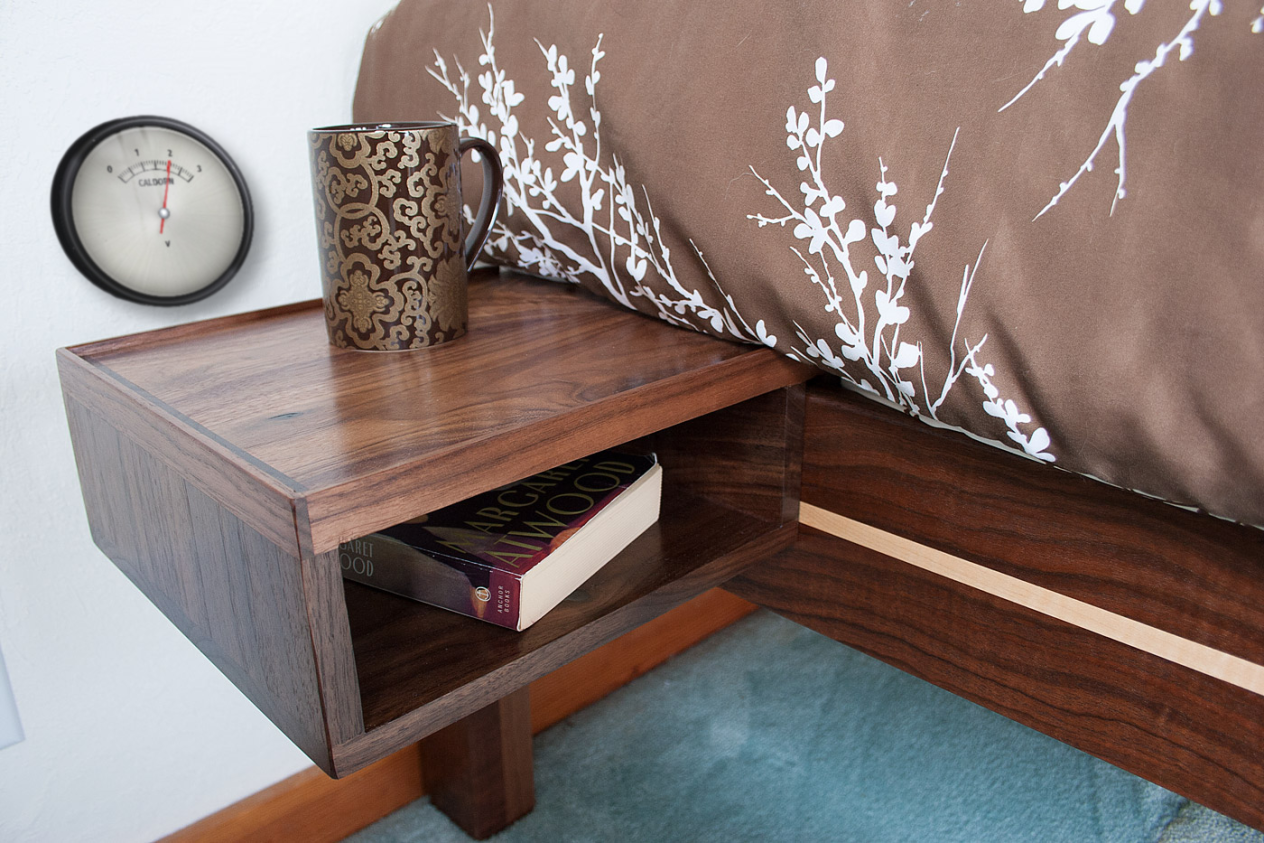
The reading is 2 V
